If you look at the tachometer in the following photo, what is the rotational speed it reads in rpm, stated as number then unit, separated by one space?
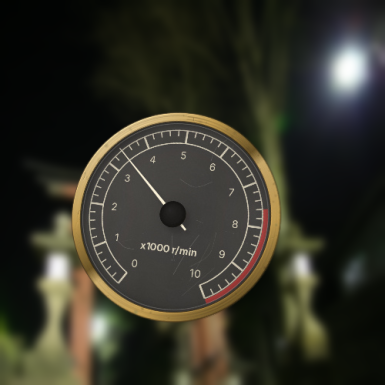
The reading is 3400 rpm
